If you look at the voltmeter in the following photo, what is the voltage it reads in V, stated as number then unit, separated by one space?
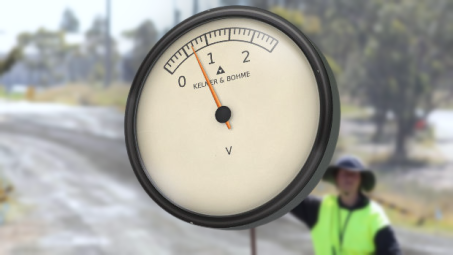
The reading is 0.7 V
